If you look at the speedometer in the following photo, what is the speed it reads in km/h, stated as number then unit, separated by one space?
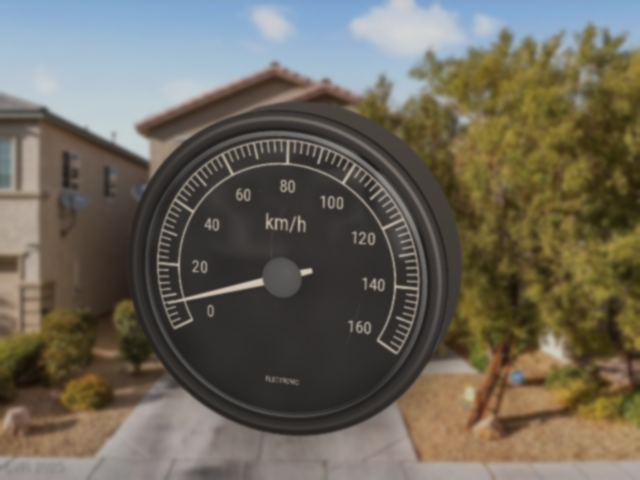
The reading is 8 km/h
